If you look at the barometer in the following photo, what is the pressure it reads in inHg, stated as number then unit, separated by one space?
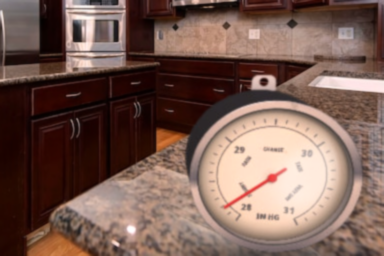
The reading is 28.2 inHg
